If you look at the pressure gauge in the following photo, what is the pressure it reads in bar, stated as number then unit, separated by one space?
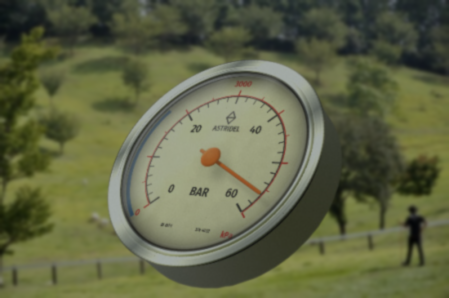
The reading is 56 bar
